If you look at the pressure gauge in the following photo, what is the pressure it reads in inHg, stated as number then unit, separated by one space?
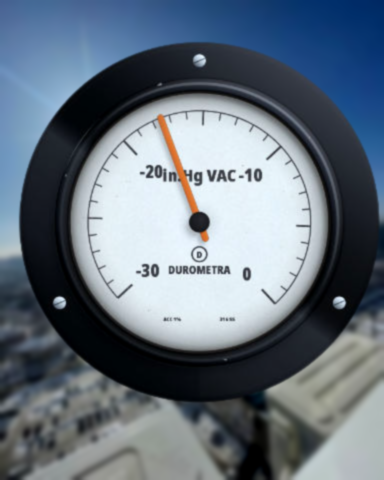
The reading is -17.5 inHg
